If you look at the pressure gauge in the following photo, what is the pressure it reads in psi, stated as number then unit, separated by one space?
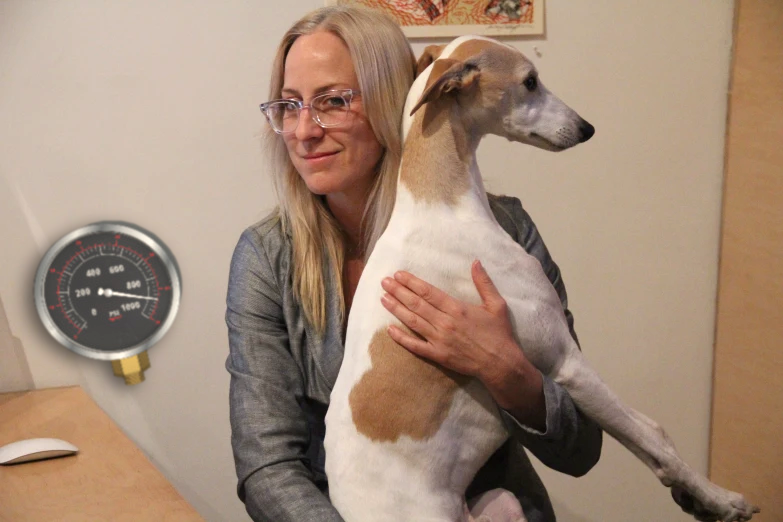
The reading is 900 psi
